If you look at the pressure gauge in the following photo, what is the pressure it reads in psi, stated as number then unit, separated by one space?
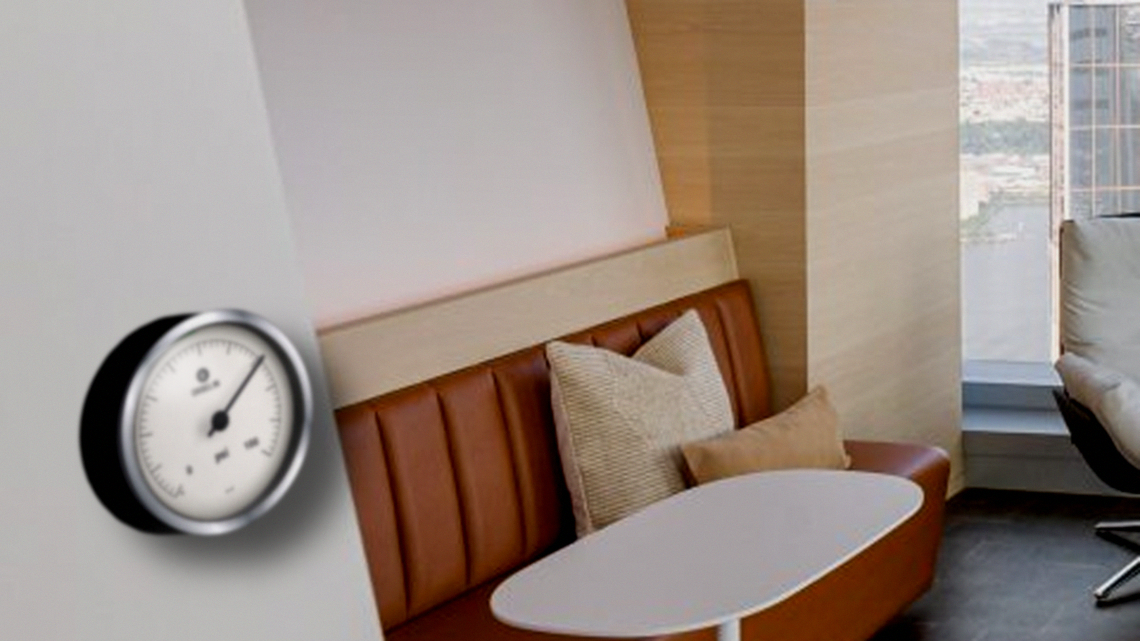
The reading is 70 psi
